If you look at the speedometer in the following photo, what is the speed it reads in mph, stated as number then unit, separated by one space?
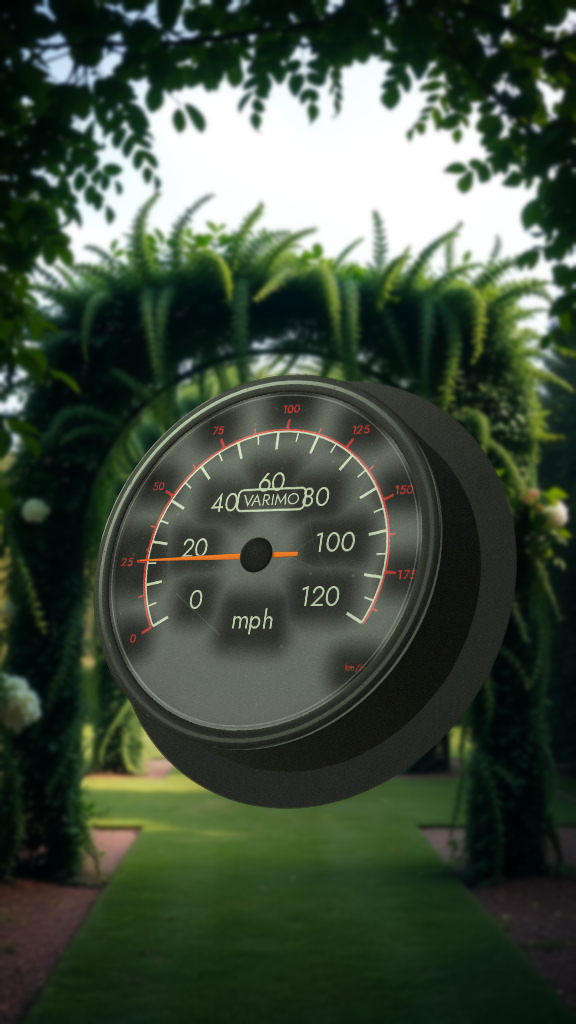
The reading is 15 mph
